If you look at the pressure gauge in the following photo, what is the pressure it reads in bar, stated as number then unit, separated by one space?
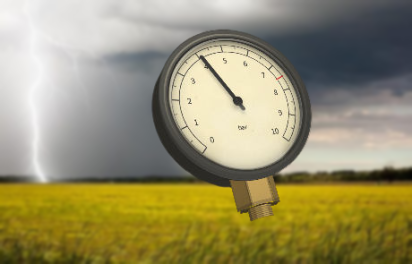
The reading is 4 bar
